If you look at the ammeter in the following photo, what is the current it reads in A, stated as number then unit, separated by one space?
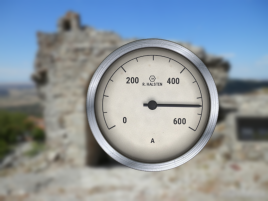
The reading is 525 A
